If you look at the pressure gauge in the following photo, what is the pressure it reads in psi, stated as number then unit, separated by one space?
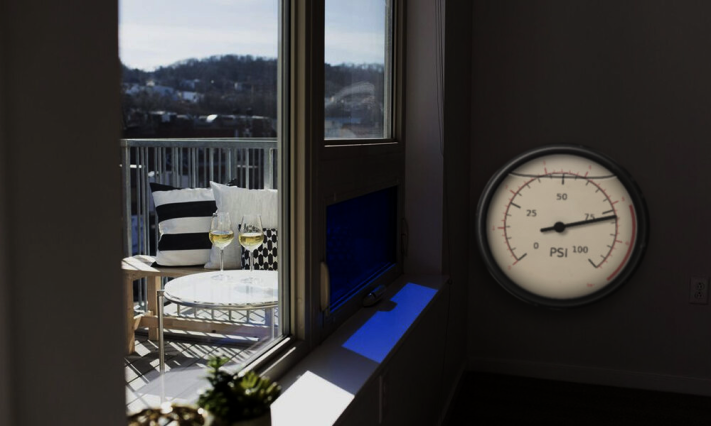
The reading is 77.5 psi
